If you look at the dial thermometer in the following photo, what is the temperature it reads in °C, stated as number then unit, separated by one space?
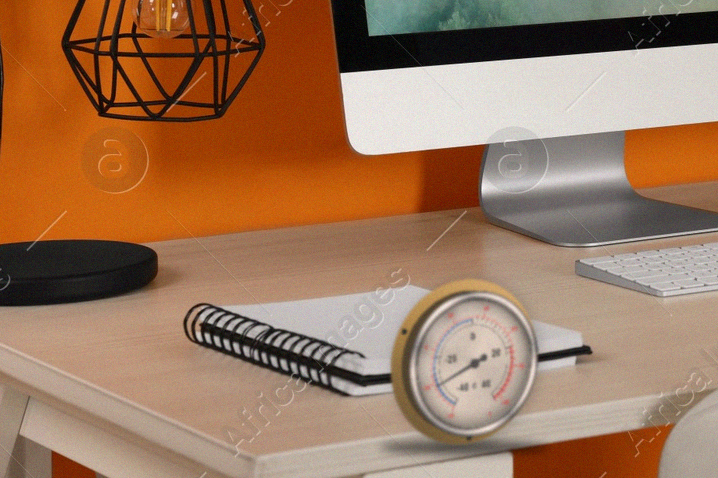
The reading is -30 °C
